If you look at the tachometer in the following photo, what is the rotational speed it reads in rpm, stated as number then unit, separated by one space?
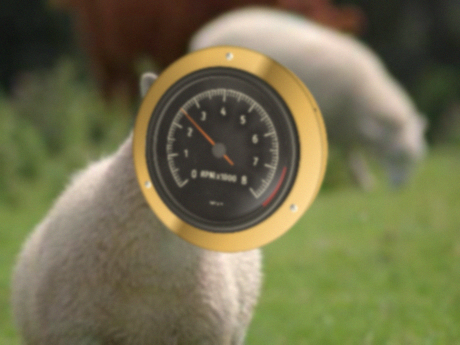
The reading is 2500 rpm
